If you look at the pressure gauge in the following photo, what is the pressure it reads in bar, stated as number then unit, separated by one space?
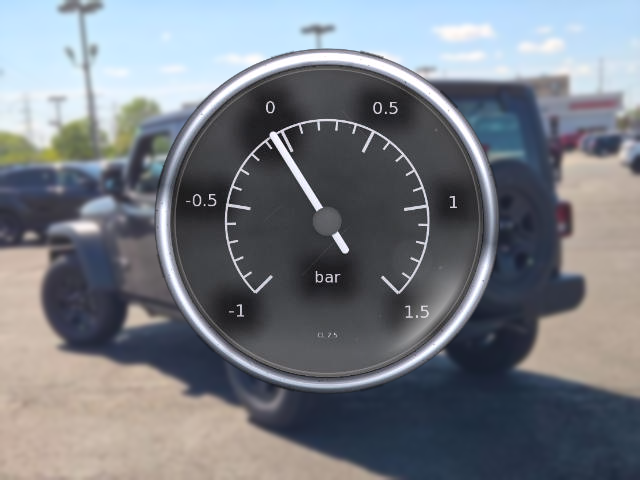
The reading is -0.05 bar
